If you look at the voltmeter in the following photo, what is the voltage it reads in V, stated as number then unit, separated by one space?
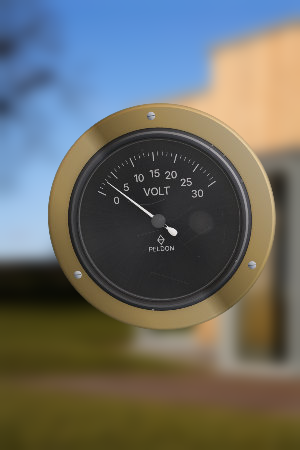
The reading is 3 V
